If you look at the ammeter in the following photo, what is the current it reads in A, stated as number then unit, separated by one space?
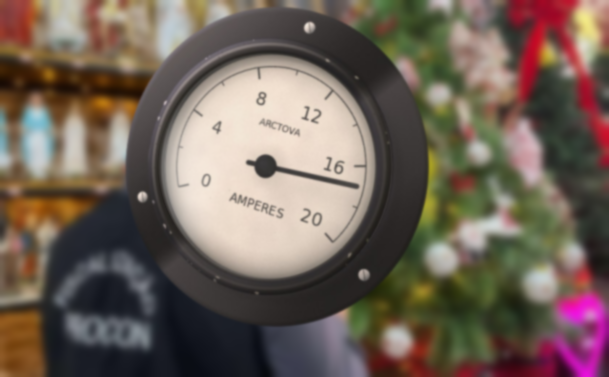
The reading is 17 A
